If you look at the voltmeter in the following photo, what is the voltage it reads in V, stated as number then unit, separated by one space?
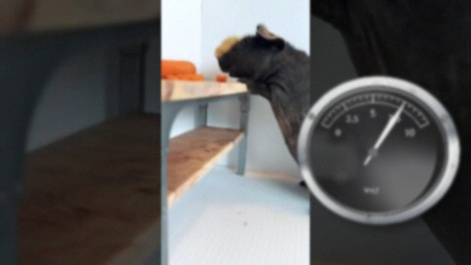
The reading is 7.5 V
